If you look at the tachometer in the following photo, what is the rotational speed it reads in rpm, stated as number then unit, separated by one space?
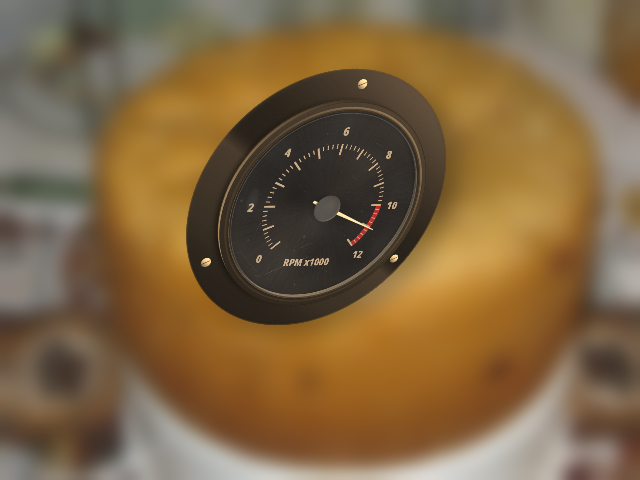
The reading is 11000 rpm
